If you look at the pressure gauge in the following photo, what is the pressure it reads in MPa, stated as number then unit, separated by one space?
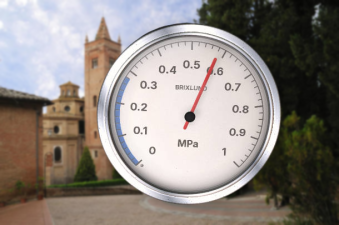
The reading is 0.58 MPa
